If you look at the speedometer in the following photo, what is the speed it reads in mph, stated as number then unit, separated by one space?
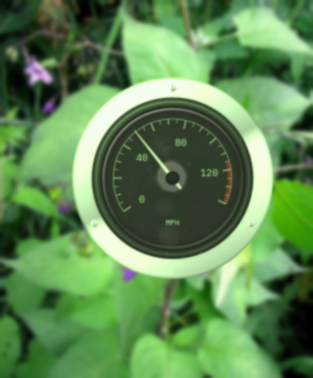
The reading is 50 mph
